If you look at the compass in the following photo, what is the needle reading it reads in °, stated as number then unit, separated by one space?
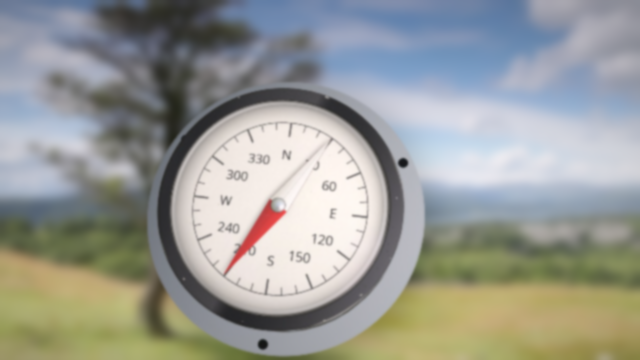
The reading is 210 °
